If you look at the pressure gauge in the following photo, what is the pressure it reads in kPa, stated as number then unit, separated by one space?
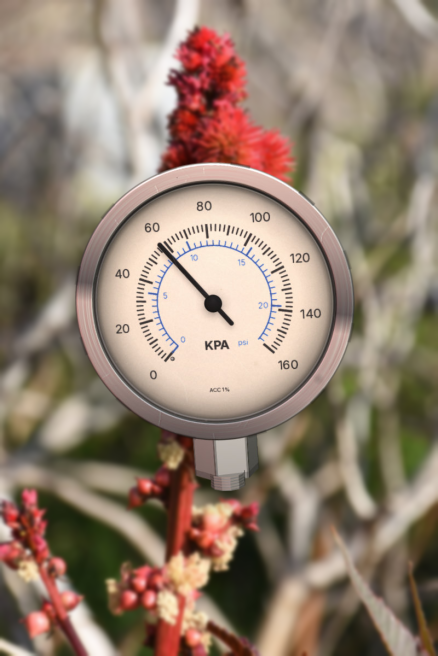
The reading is 58 kPa
